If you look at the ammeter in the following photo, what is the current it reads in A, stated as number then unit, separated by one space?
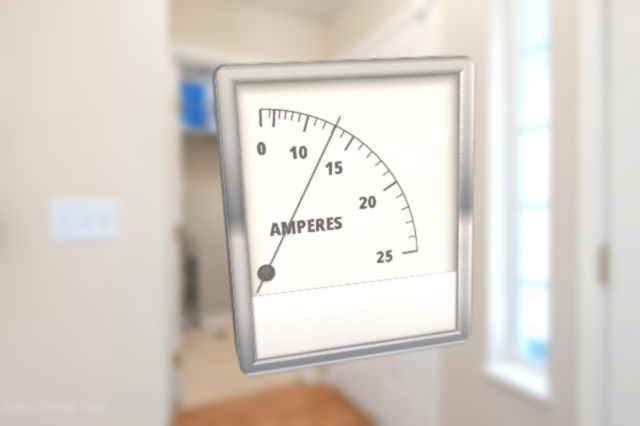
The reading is 13 A
